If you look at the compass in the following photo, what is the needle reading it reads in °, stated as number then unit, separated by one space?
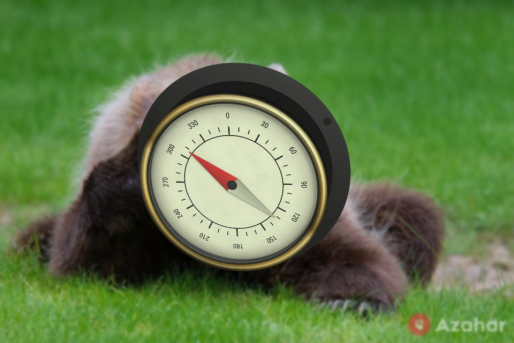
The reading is 310 °
